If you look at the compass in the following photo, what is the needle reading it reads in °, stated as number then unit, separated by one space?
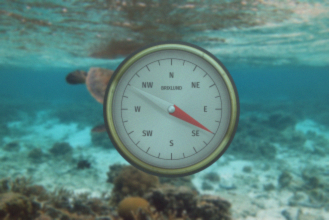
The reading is 120 °
